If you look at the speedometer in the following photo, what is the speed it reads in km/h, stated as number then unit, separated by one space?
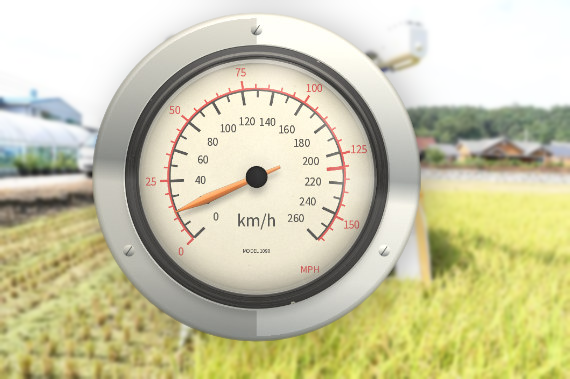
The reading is 20 km/h
